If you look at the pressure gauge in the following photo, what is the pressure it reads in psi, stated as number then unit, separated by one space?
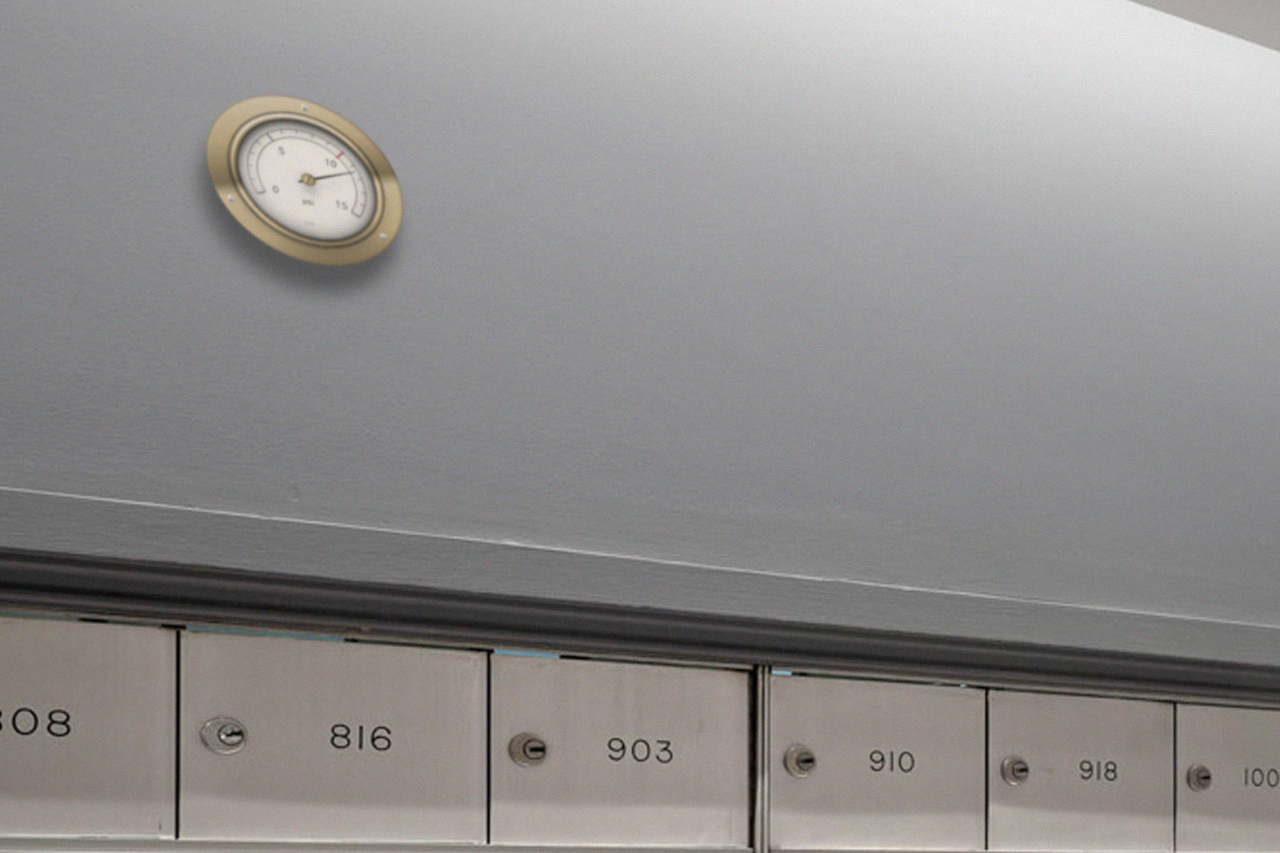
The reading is 11.5 psi
